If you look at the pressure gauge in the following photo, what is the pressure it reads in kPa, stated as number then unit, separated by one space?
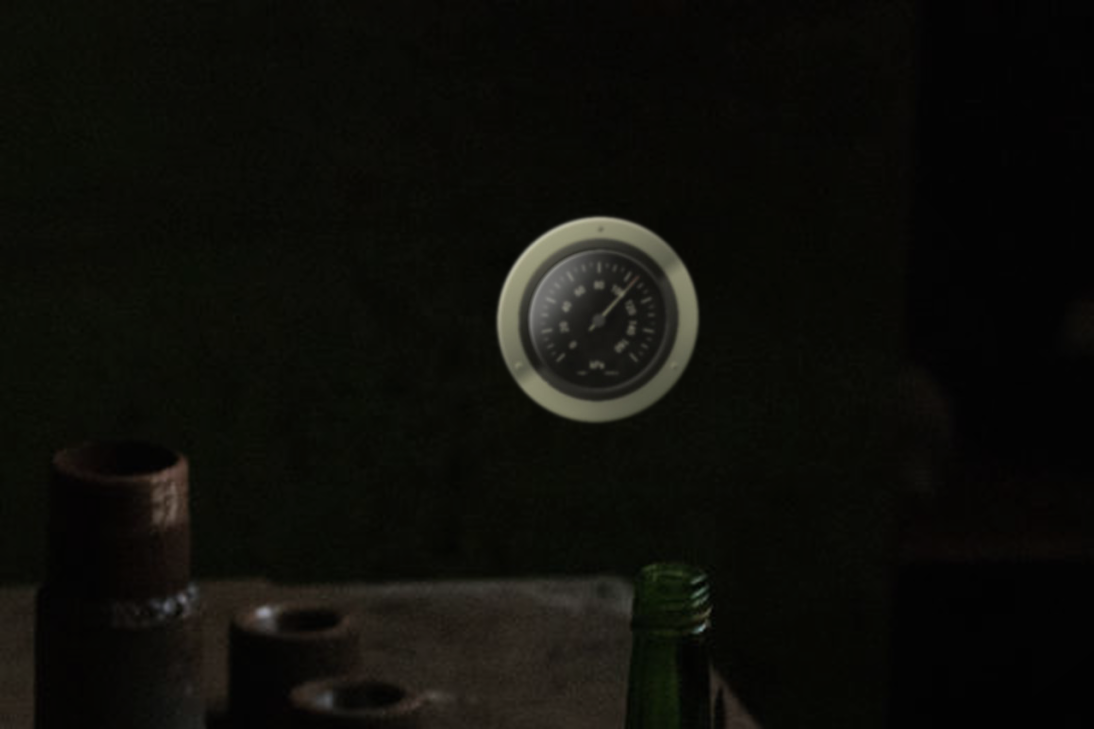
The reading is 105 kPa
